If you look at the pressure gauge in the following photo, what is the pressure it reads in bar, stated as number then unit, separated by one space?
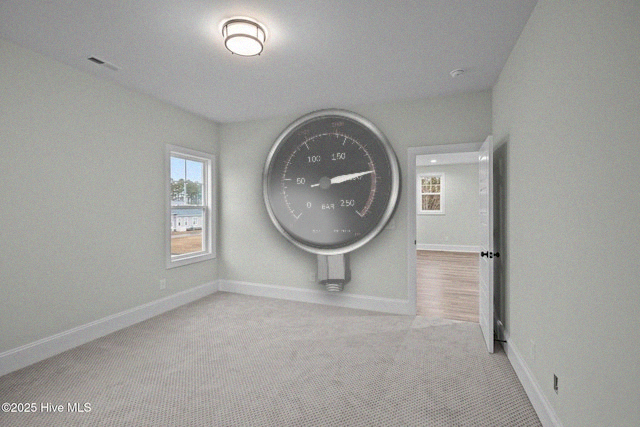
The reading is 200 bar
